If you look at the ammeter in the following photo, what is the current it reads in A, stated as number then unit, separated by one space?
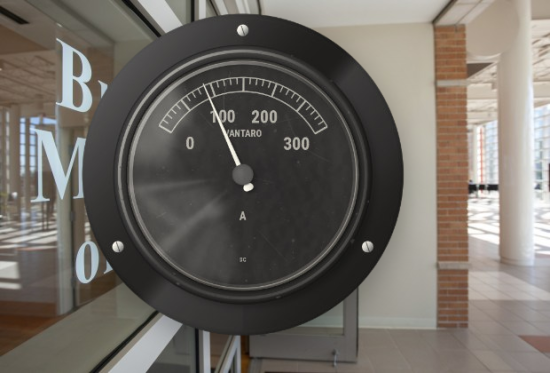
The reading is 90 A
